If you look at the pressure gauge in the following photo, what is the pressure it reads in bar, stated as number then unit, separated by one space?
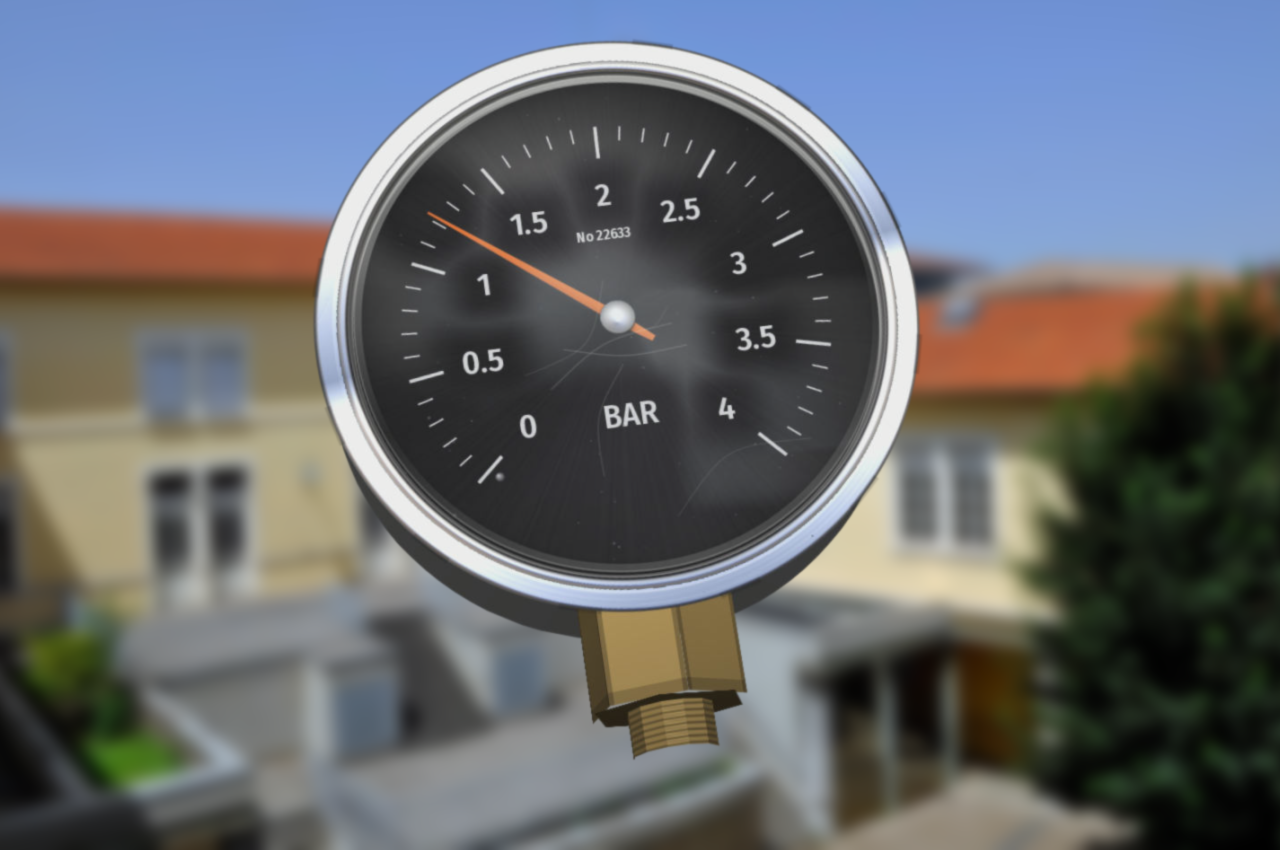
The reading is 1.2 bar
